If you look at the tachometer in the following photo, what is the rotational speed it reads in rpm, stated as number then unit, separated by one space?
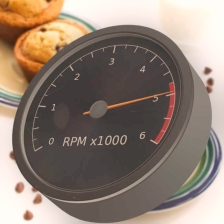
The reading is 5000 rpm
